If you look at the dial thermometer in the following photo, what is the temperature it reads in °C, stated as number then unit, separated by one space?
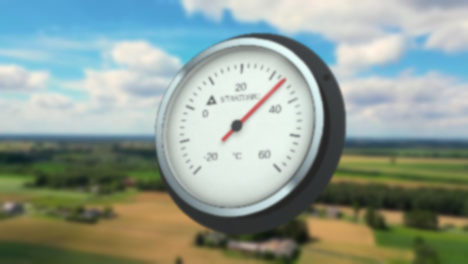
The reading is 34 °C
